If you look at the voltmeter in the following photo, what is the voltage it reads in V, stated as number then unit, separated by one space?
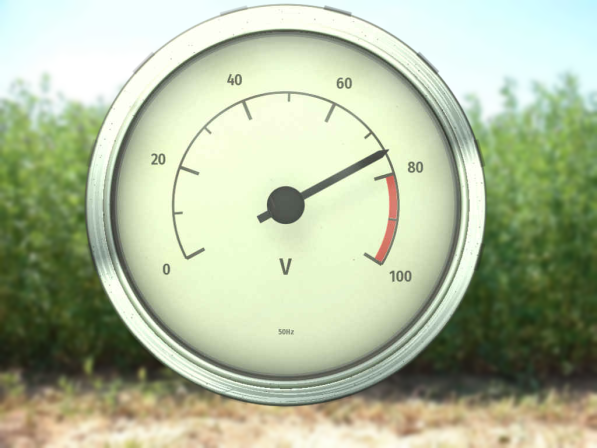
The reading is 75 V
